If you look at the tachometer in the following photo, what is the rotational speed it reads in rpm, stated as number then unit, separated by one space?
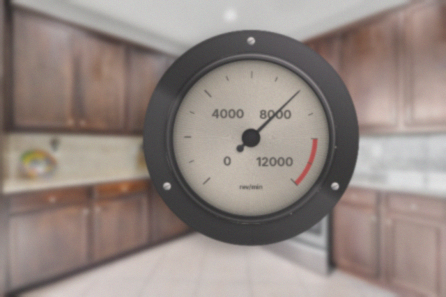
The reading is 8000 rpm
